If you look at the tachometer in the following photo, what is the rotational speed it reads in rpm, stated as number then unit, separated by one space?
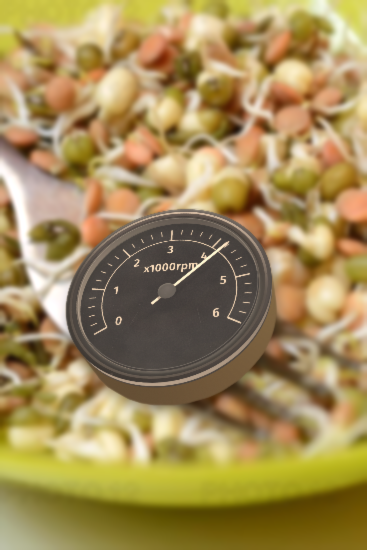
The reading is 4200 rpm
